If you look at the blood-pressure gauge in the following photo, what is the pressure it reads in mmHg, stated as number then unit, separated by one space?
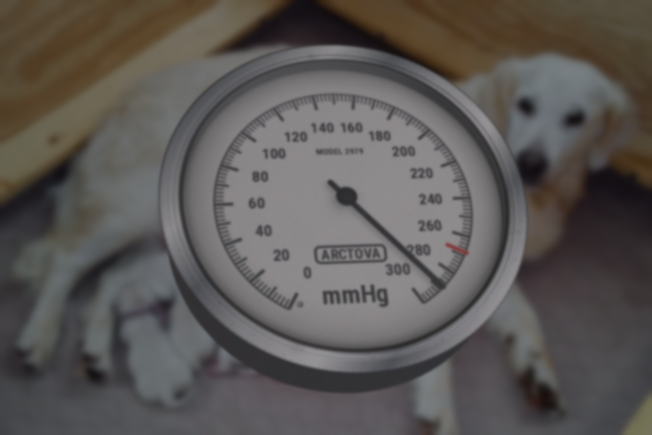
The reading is 290 mmHg
